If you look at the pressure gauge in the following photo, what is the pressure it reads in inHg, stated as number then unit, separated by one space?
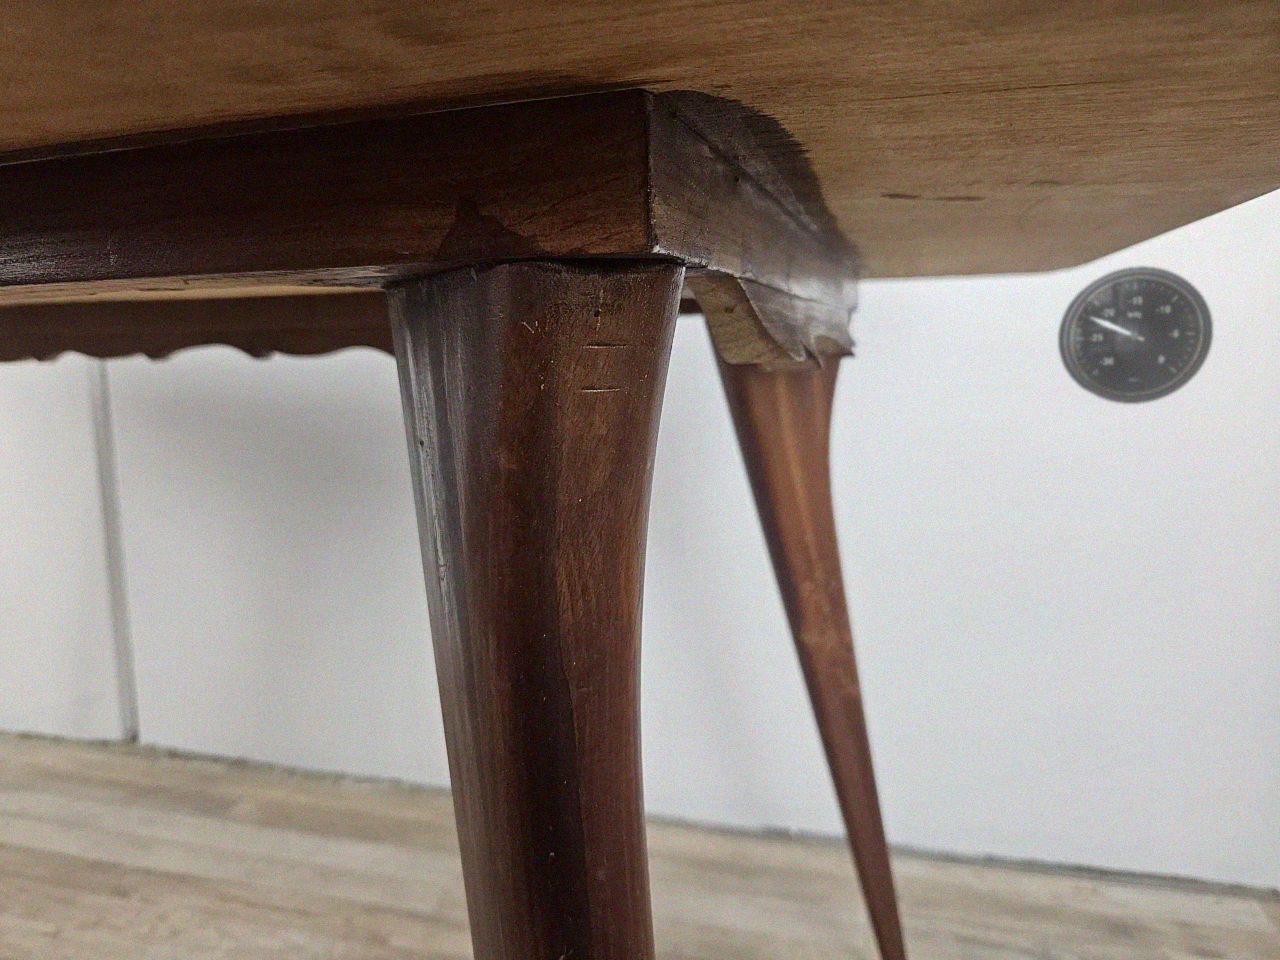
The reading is -22 inHg
